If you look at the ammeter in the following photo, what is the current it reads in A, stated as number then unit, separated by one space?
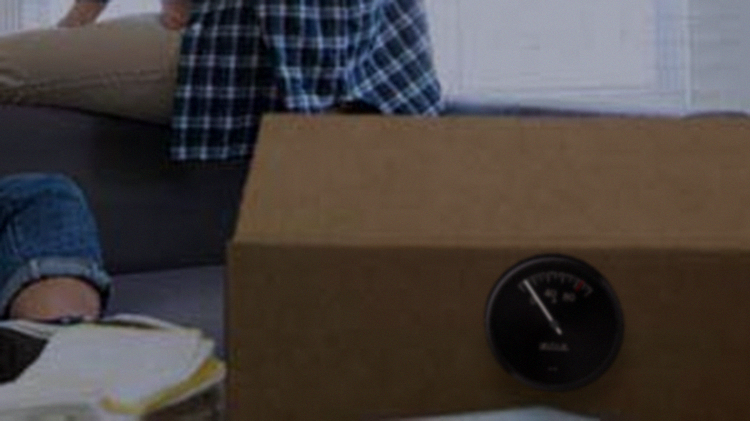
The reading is 10 A
